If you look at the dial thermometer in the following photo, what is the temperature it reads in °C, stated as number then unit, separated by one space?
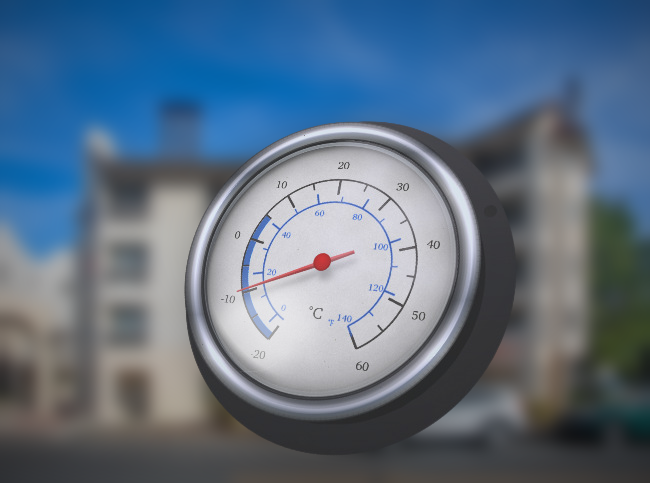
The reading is -10 °C
